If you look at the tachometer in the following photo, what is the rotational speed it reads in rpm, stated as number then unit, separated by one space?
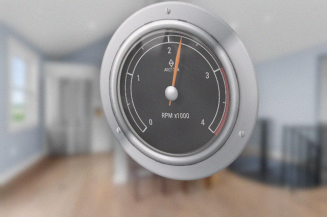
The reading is 2250 rpm
